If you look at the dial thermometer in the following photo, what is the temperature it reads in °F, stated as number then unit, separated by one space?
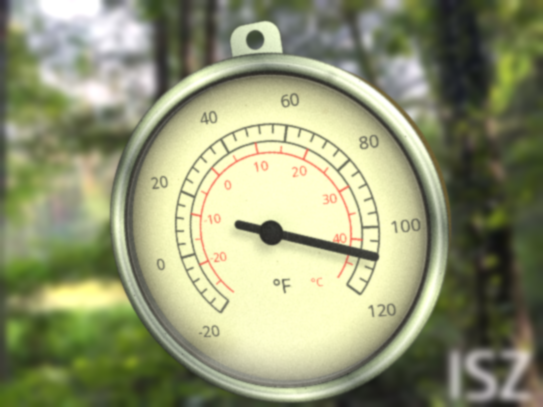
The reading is 108 °F
